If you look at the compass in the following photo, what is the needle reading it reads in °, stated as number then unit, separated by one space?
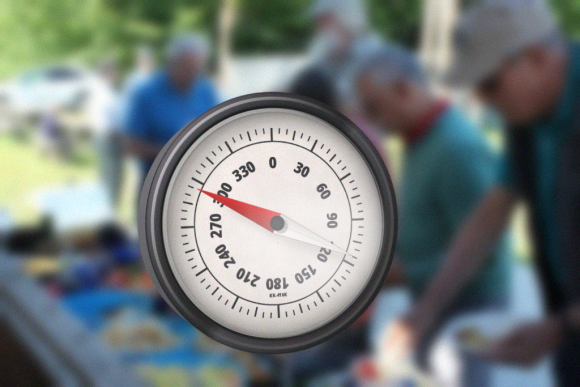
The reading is 295 °
